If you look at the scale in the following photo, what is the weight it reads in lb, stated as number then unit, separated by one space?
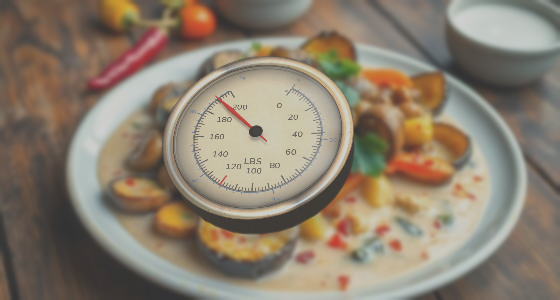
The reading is 190 lb
